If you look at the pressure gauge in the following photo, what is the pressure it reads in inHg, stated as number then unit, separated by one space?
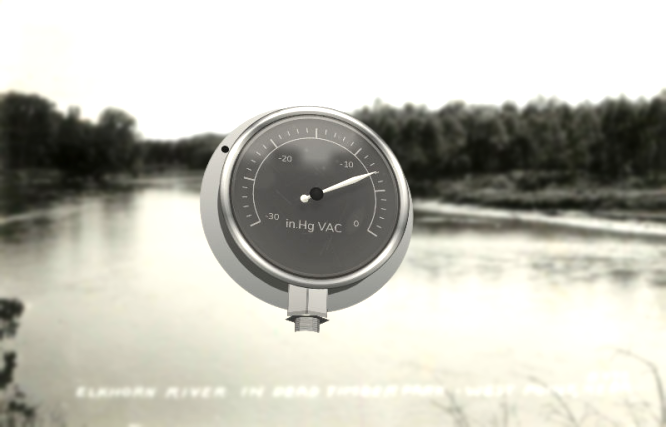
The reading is -7 inHg
